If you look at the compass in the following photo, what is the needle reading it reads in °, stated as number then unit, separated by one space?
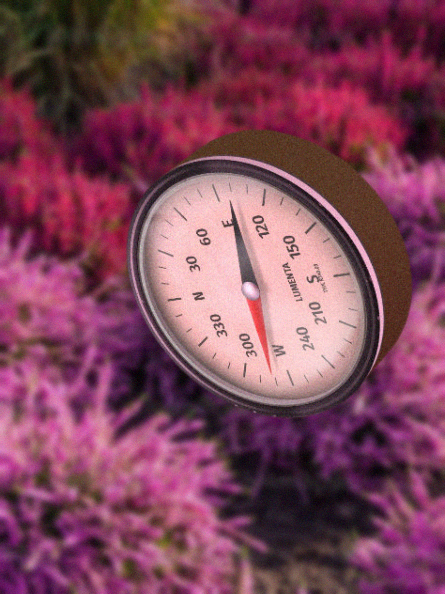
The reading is 280 °
